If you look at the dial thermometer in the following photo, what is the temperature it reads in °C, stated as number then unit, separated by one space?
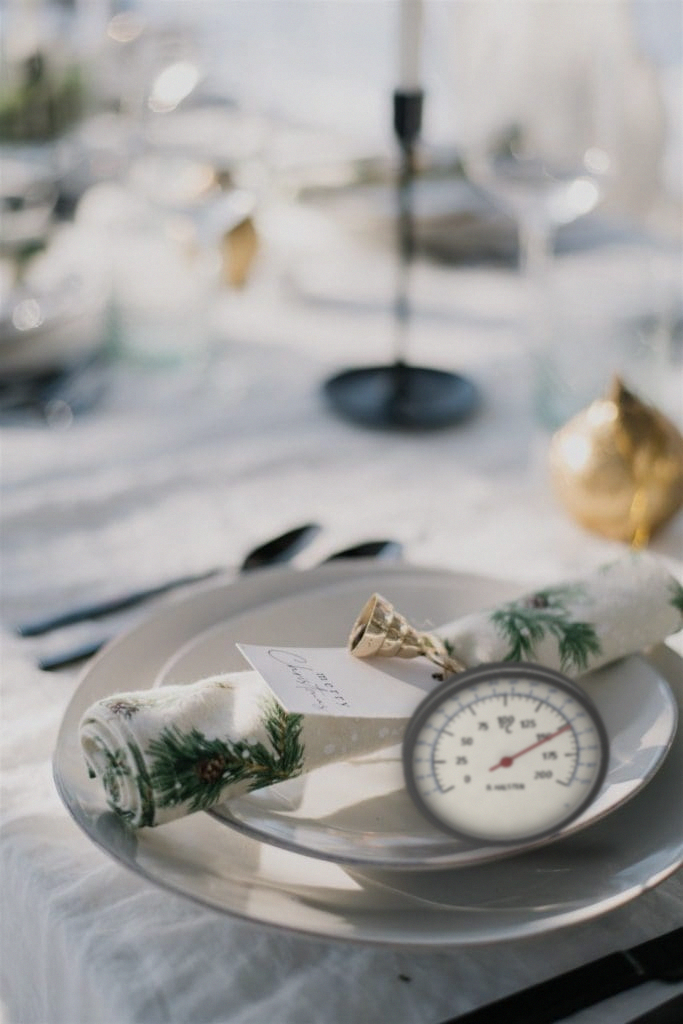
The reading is 150 °C
